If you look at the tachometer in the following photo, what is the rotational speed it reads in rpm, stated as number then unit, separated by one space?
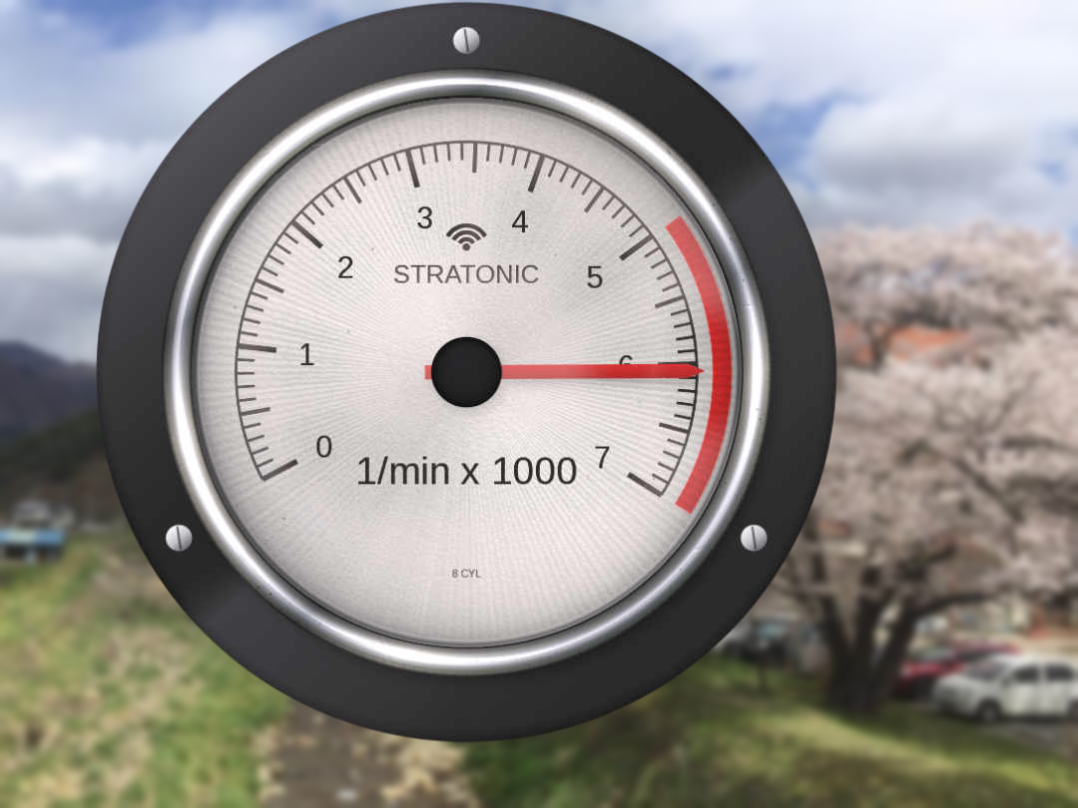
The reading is 6050 rpm
